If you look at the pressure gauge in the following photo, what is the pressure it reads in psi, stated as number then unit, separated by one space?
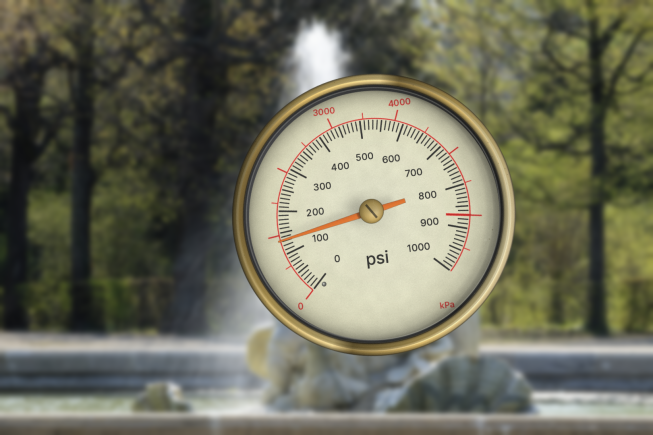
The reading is 130 psi
